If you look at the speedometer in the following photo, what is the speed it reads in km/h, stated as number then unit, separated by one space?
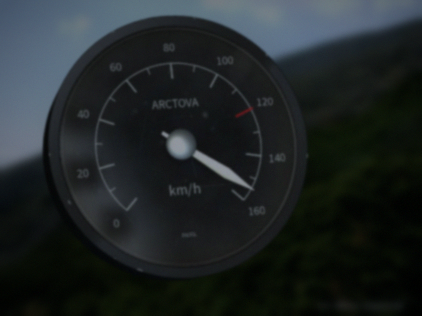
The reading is 155 km/h
